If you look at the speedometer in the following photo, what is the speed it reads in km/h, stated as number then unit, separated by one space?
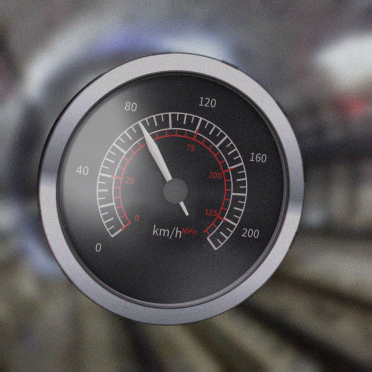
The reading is 80 km/h
